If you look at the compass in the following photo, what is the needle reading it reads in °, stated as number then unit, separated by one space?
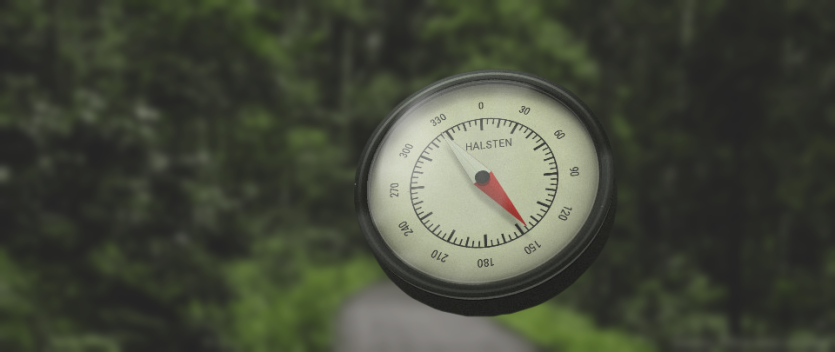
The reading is 145 °
